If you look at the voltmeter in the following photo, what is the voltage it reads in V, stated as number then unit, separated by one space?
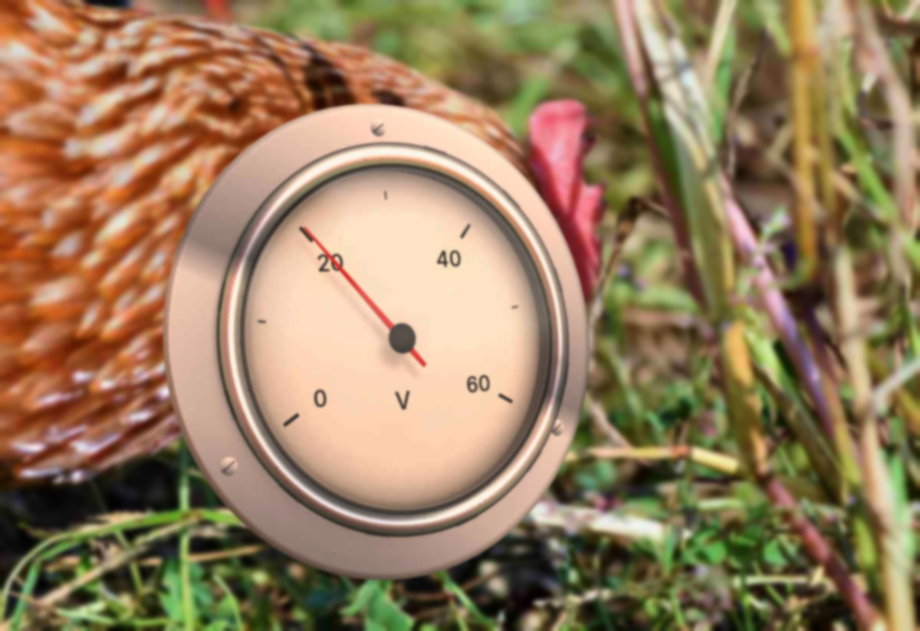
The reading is 20 V
